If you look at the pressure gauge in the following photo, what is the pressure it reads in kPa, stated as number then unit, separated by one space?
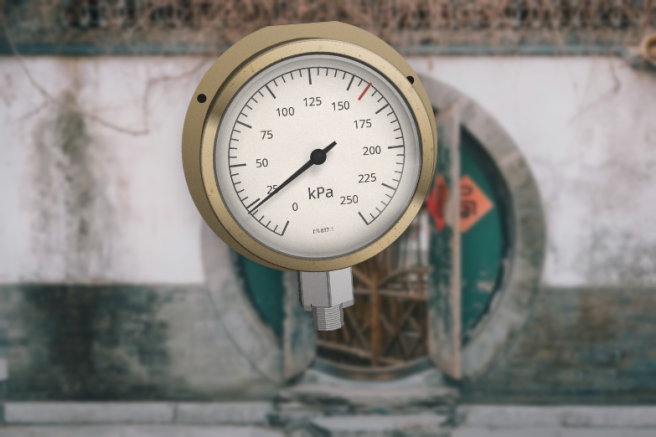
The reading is 22.5 kPa
